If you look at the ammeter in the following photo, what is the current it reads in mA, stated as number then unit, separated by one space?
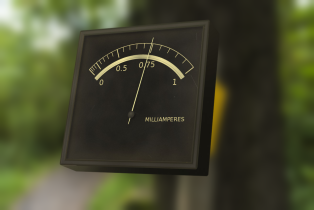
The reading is 0.75 mA
